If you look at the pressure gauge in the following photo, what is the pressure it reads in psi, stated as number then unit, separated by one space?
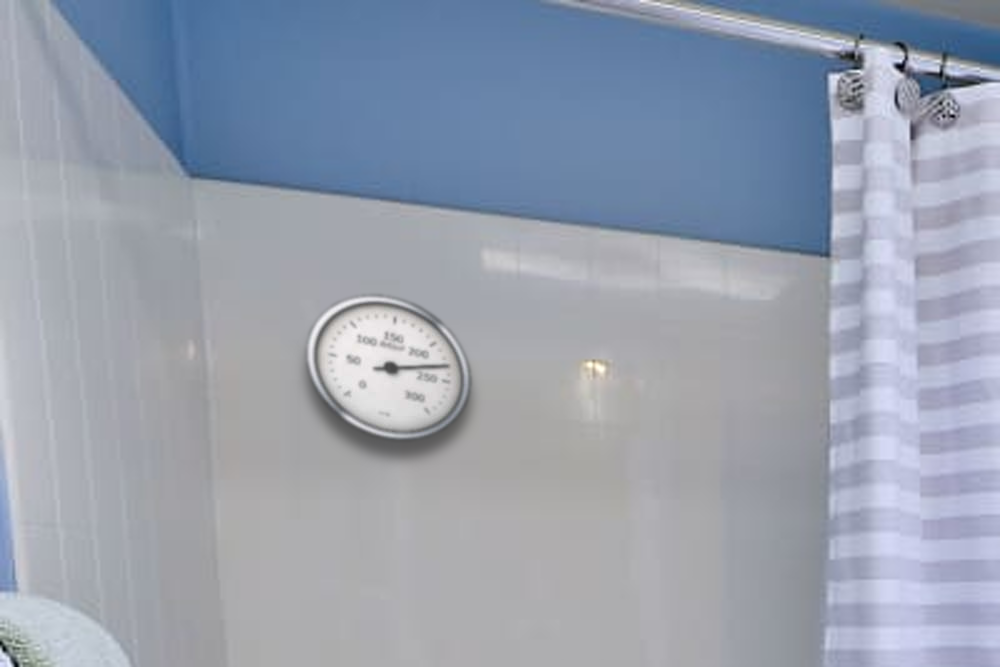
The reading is 230 psi
